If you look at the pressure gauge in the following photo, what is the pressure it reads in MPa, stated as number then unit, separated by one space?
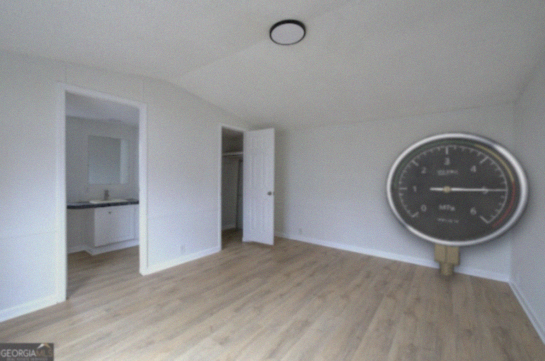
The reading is 5 MPa
